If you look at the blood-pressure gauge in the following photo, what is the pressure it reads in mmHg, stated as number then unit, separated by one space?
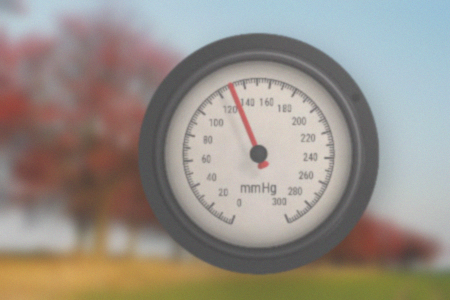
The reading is 130 mmHg
